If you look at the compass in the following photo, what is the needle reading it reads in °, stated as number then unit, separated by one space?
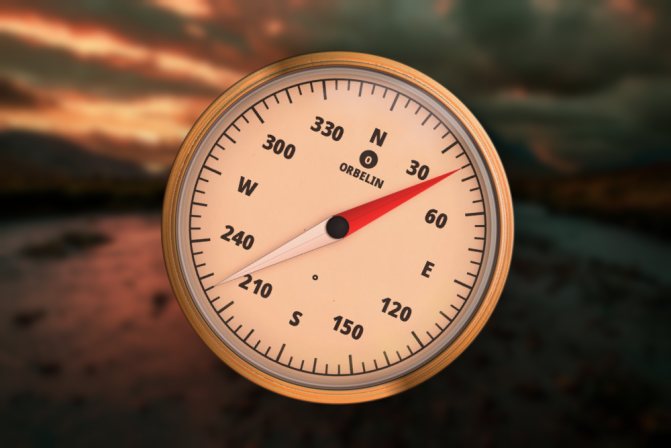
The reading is 40 °
